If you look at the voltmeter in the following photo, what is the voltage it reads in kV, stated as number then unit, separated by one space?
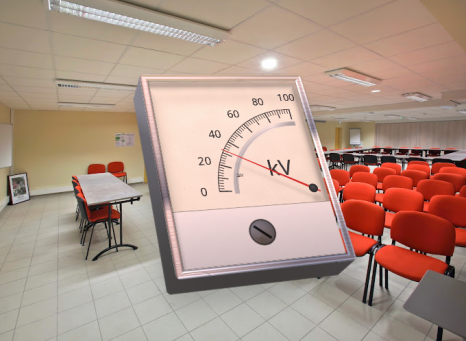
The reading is 30 kV
